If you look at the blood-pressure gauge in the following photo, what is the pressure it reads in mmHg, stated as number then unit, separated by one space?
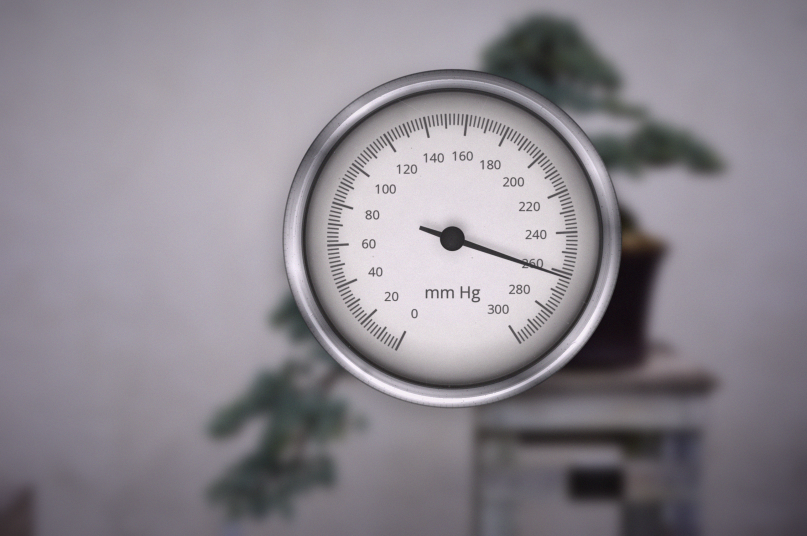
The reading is 262 mmHg
